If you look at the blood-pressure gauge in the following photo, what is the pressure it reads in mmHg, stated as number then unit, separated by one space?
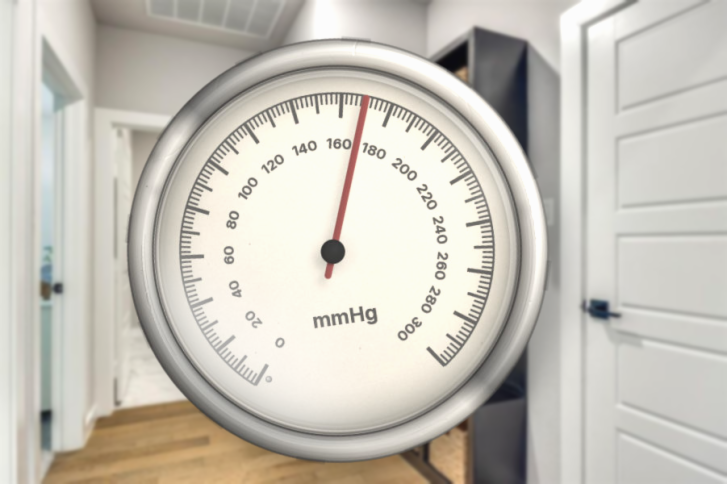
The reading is 170 mmHg
